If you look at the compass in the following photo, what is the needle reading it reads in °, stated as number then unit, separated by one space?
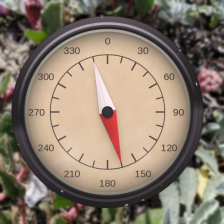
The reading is 165 °
